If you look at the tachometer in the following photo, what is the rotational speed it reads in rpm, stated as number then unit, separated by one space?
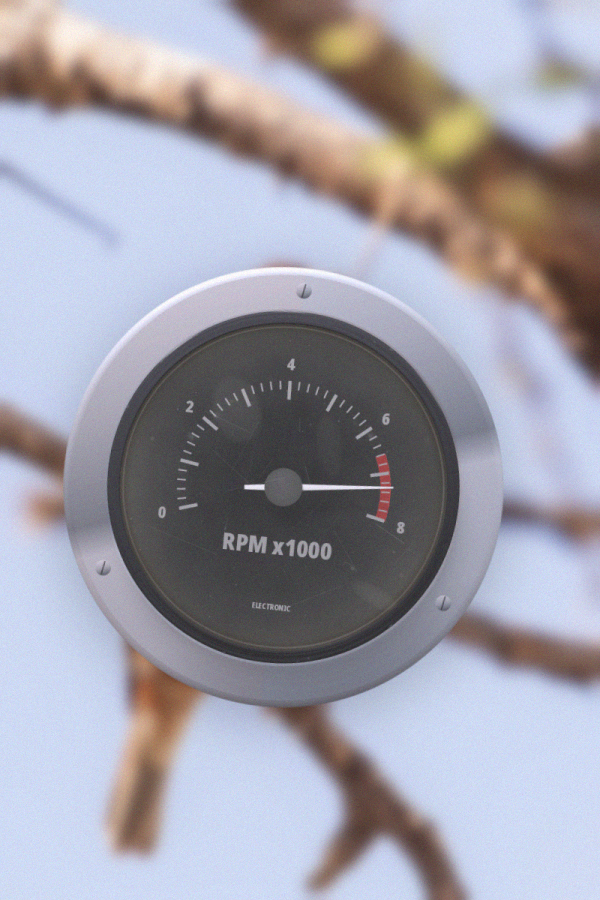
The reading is 7300 rpm
